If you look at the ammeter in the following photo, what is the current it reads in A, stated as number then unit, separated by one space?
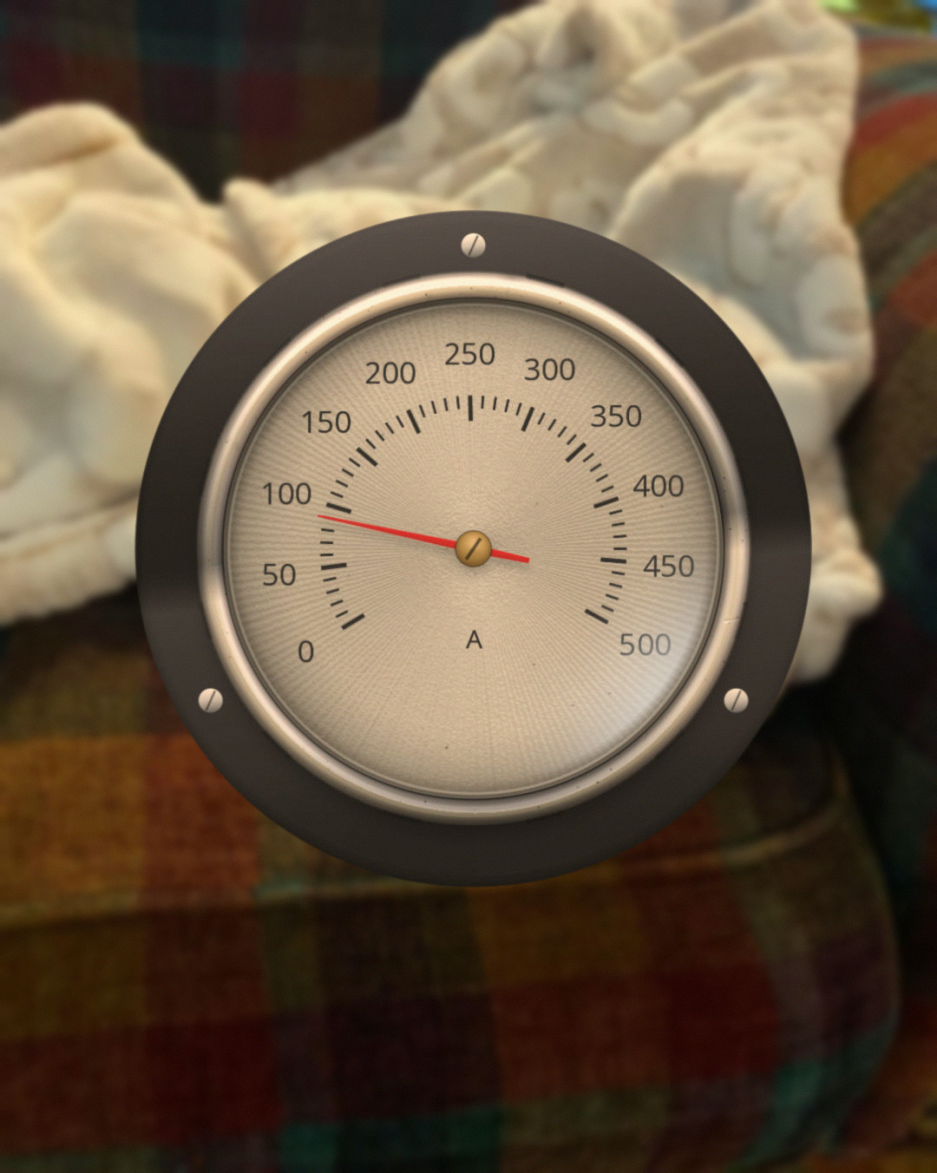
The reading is 90 A
